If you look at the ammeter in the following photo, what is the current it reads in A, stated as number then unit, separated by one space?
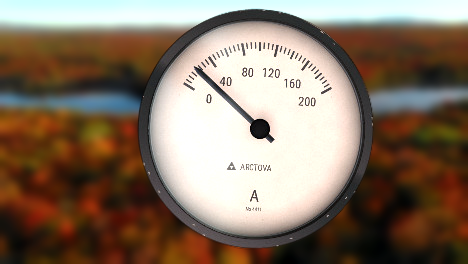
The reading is 20 A
